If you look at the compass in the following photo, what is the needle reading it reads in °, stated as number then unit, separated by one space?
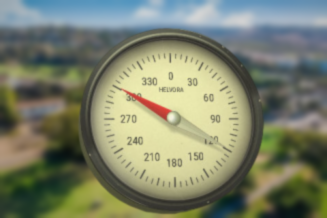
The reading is 300 °
